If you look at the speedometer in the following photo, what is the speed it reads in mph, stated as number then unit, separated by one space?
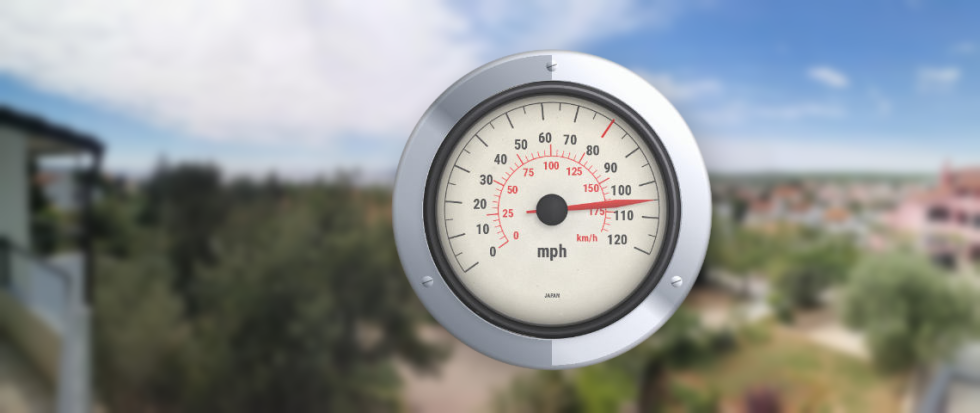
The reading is 105 mph
